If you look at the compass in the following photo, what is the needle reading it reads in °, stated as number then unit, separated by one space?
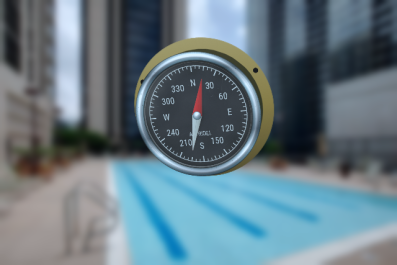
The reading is 15 °
